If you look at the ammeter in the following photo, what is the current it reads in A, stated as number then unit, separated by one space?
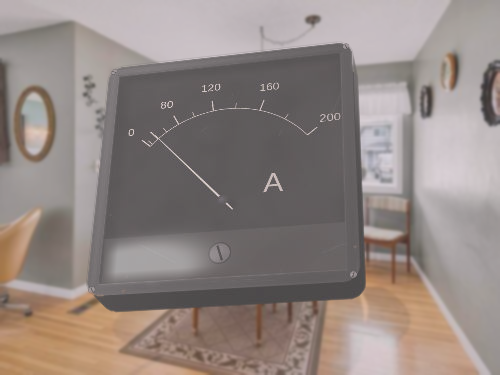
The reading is 40 A
